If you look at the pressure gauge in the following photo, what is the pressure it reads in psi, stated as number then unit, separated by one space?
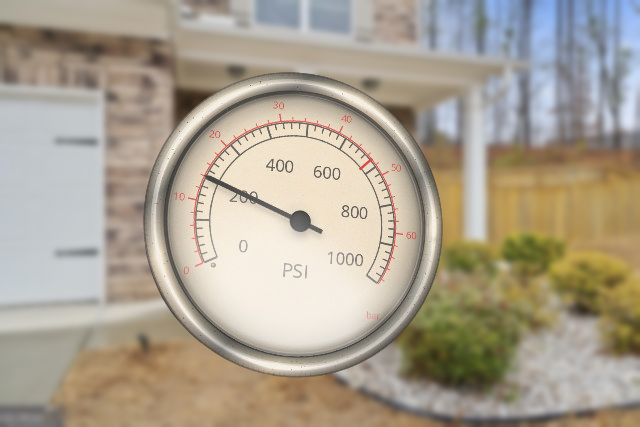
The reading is 200 psi
